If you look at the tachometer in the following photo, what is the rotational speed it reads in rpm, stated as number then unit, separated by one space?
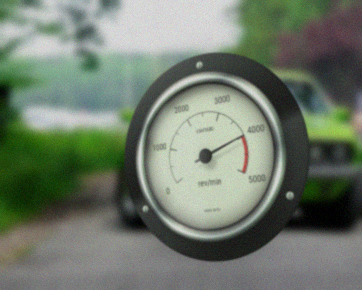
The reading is 4000 rpm
